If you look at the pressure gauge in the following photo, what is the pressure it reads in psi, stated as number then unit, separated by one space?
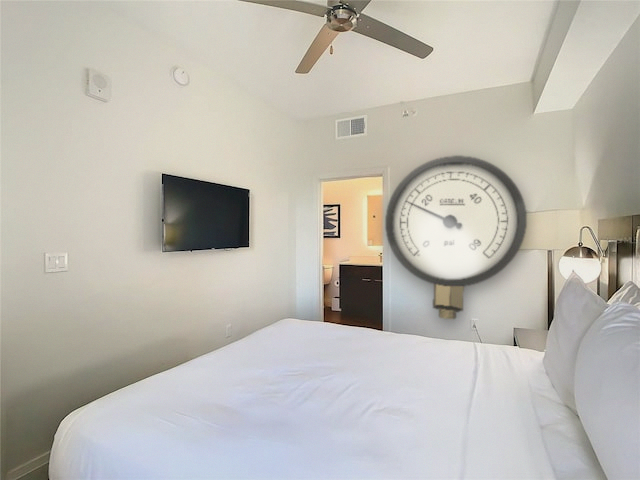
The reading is 16 psi
